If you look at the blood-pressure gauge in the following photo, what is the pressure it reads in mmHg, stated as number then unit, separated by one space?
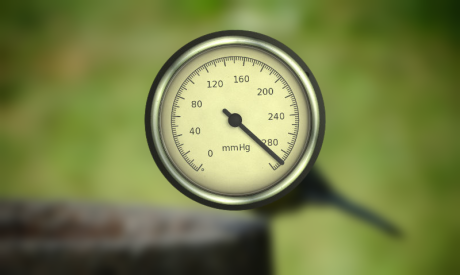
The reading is 290 mmHg
